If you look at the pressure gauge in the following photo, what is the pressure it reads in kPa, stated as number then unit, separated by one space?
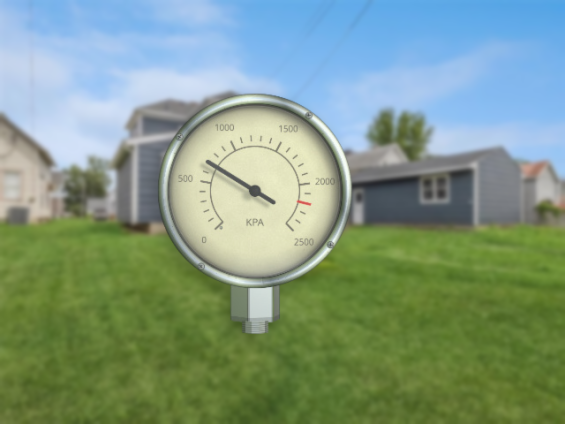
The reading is 700 kPa
